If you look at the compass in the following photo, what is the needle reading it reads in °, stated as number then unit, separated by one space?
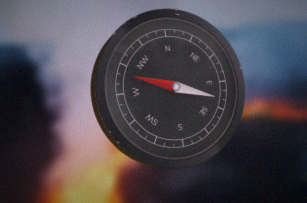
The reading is 290 °
